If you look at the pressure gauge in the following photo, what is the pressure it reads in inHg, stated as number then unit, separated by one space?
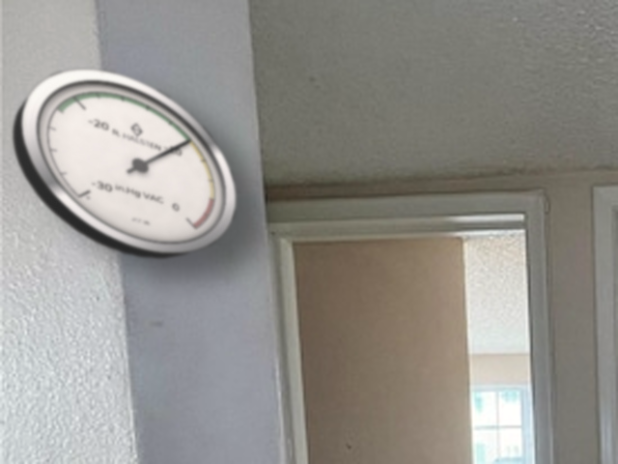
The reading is -10 inHg
